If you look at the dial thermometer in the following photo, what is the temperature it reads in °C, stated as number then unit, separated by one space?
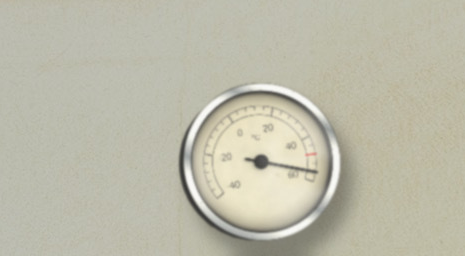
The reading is 56 °C
